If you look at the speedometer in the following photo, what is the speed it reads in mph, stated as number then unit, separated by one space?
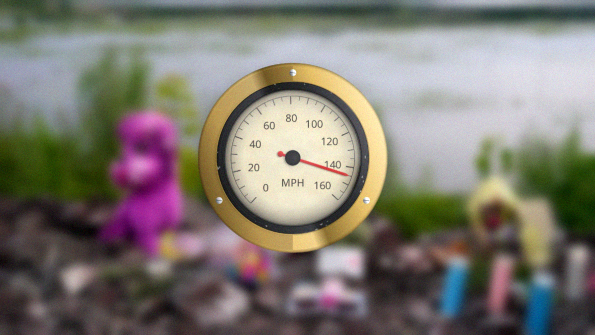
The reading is 145 mph
